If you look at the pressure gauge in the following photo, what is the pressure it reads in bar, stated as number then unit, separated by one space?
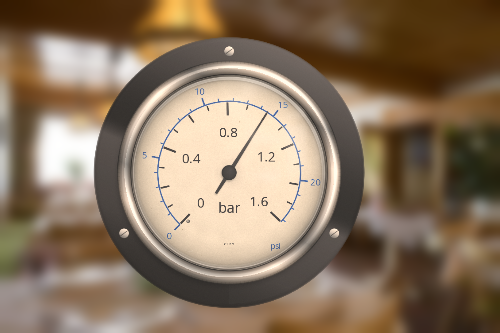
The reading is 1 bar
